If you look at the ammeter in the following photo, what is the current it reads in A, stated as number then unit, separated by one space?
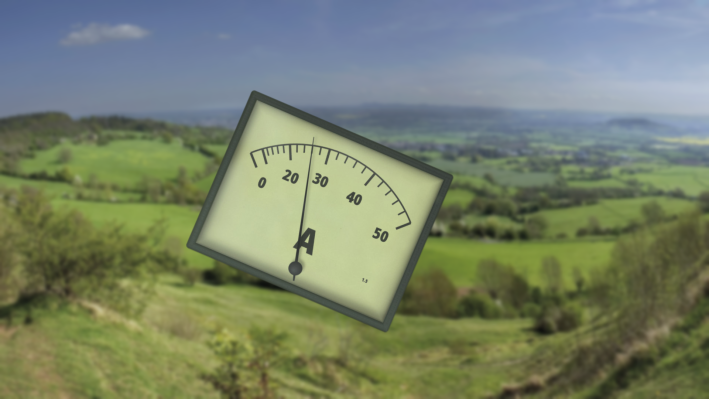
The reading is 26 A
